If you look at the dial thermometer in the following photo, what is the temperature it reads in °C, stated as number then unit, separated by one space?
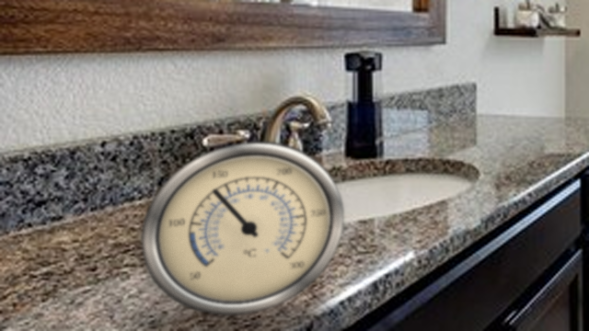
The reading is 140 °C
